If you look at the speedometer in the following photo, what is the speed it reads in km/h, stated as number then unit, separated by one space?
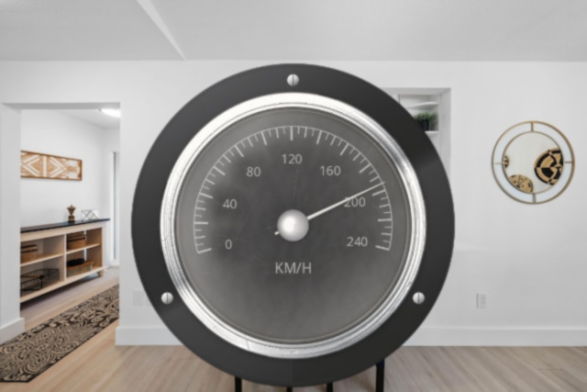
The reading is 195 km/h
